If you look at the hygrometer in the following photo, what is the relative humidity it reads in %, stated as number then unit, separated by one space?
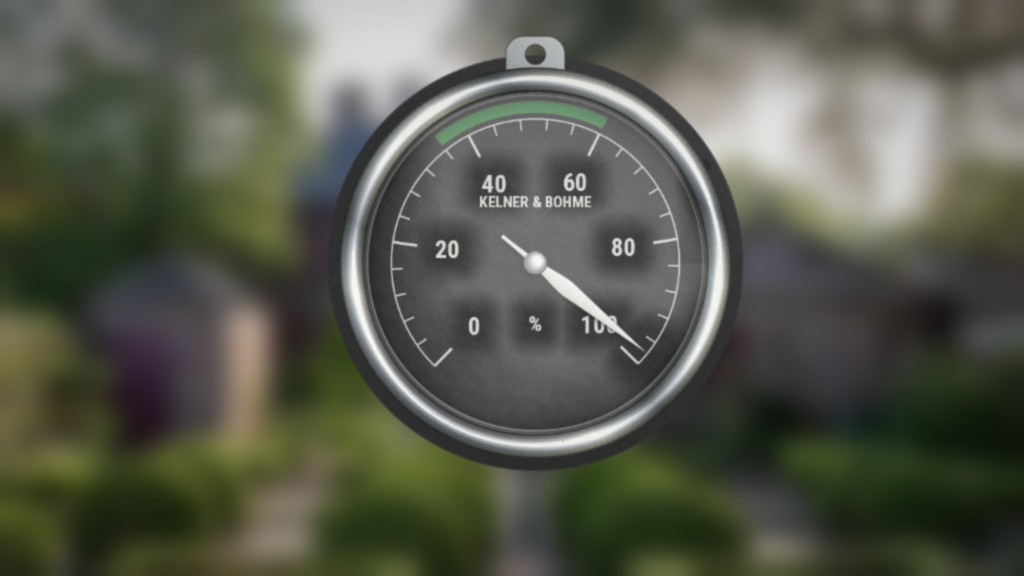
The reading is 98 %
